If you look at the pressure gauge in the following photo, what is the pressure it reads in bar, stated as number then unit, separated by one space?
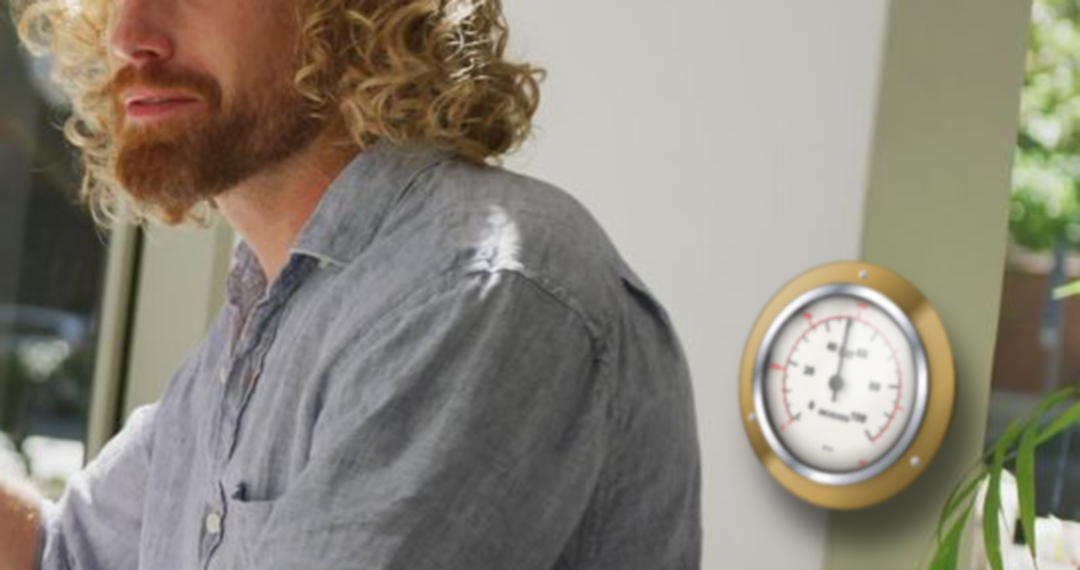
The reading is 50 bar
